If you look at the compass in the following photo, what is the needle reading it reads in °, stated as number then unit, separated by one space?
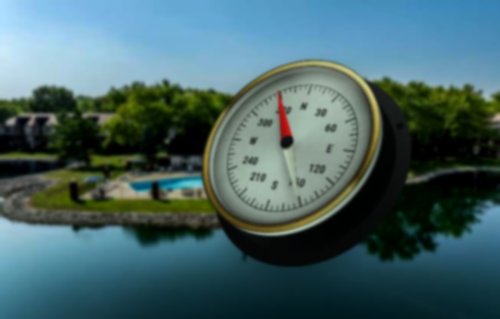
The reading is 330 °
